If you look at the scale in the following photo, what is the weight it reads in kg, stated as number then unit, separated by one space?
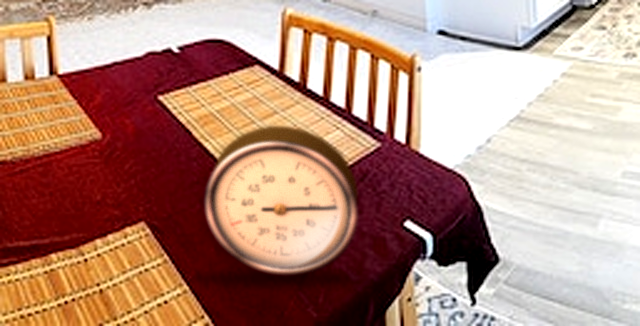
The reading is 10 kg
